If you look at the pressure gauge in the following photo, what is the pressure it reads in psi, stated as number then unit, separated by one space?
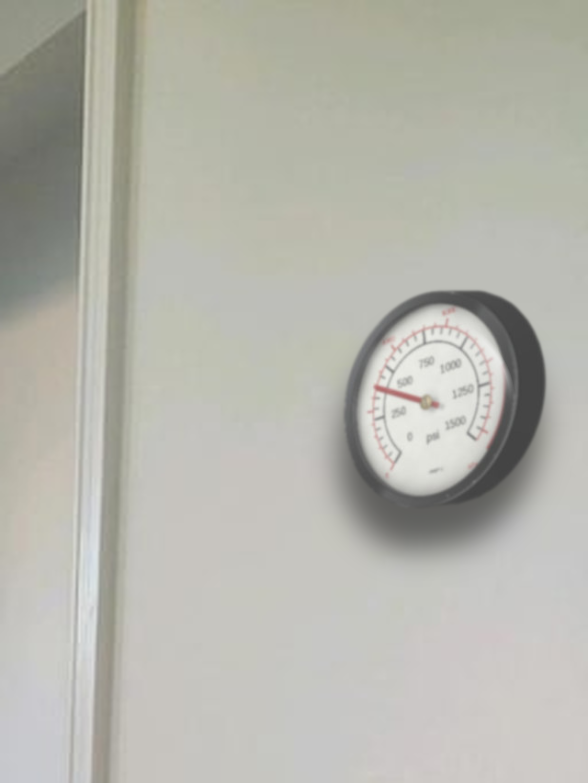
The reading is 400 psi
